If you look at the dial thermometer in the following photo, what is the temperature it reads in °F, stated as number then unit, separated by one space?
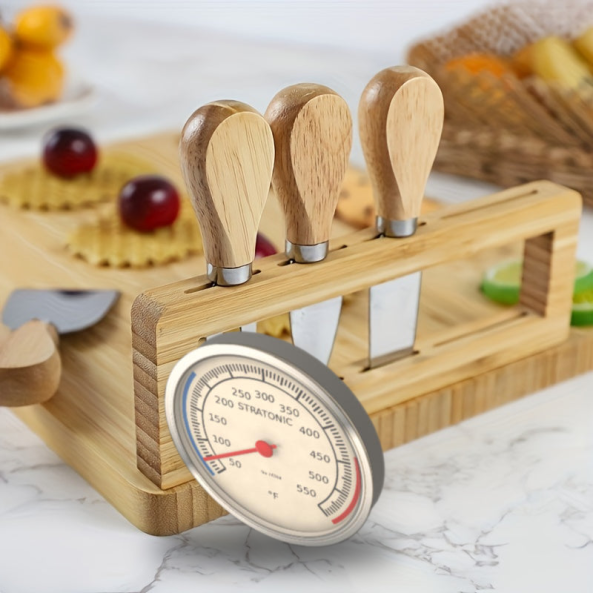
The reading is 75 °F
